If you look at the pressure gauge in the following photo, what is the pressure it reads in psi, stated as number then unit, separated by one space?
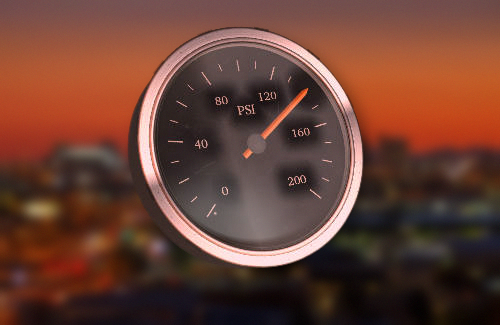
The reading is 140 psi
